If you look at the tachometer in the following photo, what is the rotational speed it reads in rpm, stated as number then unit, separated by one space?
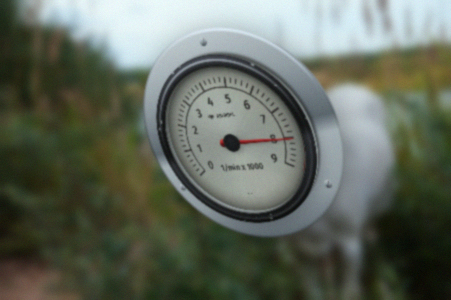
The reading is 8000 rpm
